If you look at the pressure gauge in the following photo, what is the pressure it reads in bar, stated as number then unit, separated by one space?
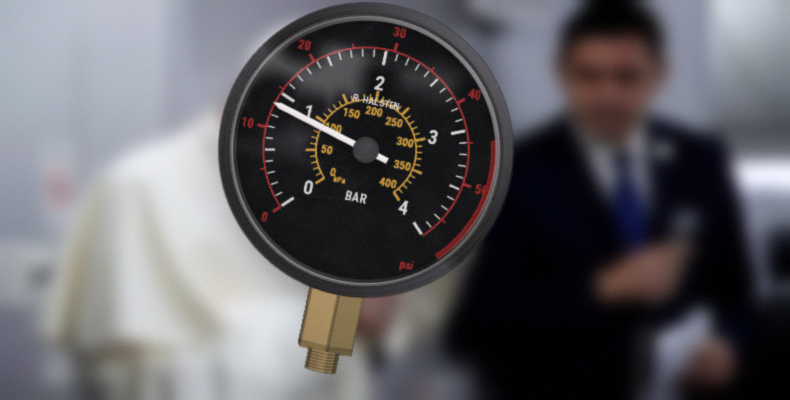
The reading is 0.9 bar
